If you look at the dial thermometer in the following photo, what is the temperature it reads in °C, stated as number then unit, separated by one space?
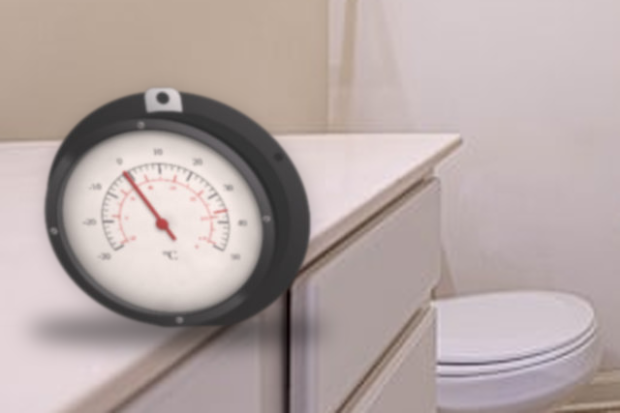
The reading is 0 °C
